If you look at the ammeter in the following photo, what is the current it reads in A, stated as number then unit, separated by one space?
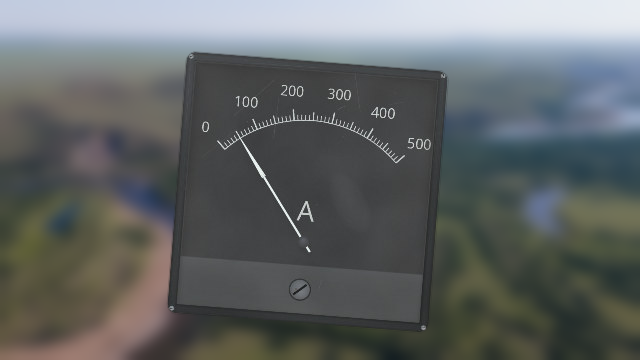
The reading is 50 A
